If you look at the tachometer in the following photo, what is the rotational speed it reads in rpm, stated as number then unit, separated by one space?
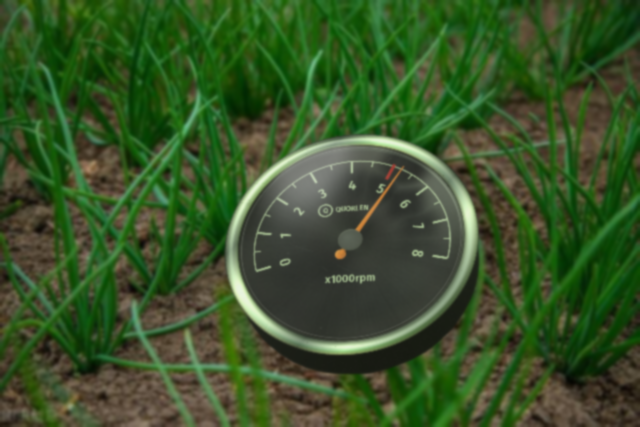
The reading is 5250 rpm
